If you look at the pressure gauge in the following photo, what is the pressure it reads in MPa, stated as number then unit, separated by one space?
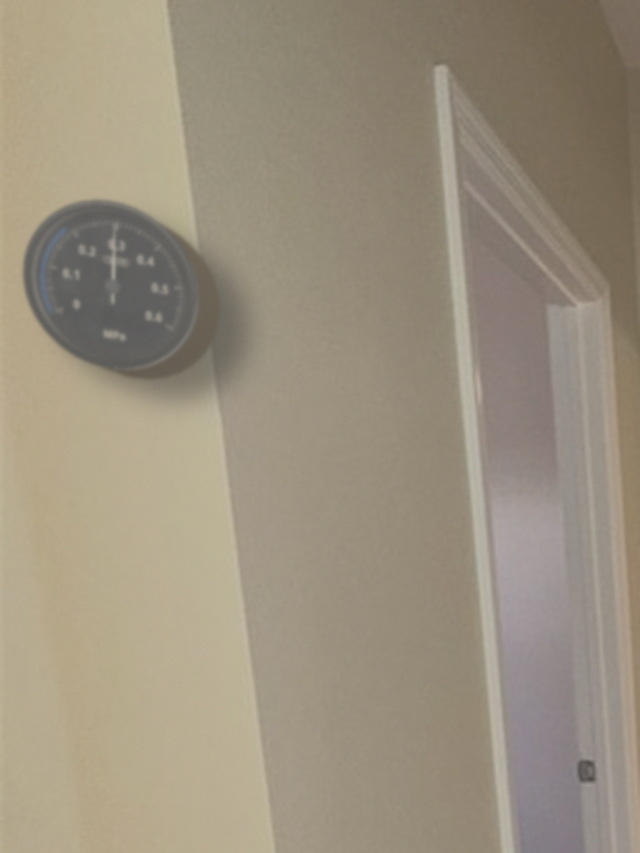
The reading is 0.3 MPa
